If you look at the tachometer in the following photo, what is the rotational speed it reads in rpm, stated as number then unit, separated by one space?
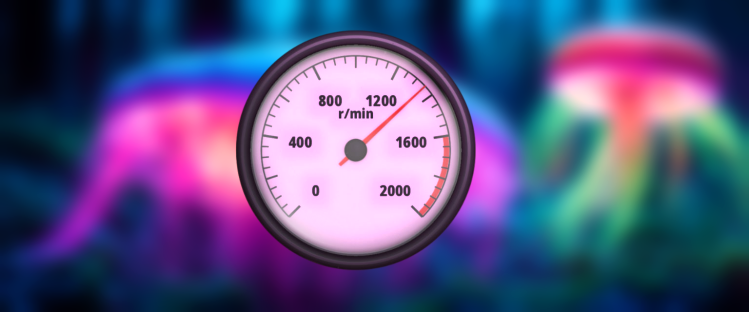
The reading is 1350 rpm
